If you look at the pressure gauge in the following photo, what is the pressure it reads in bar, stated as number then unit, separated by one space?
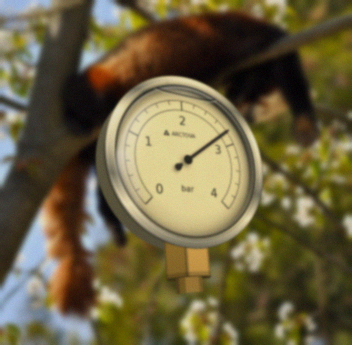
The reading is 2.8 bar
